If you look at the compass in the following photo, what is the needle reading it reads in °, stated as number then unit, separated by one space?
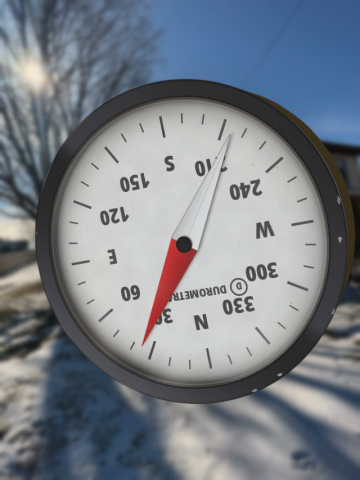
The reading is 35 °
